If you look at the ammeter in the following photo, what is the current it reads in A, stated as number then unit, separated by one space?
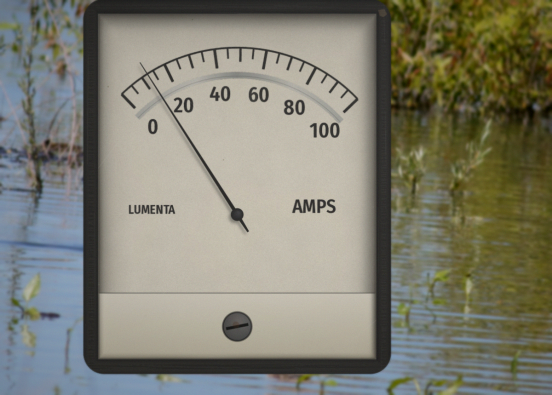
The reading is 12.5 A
